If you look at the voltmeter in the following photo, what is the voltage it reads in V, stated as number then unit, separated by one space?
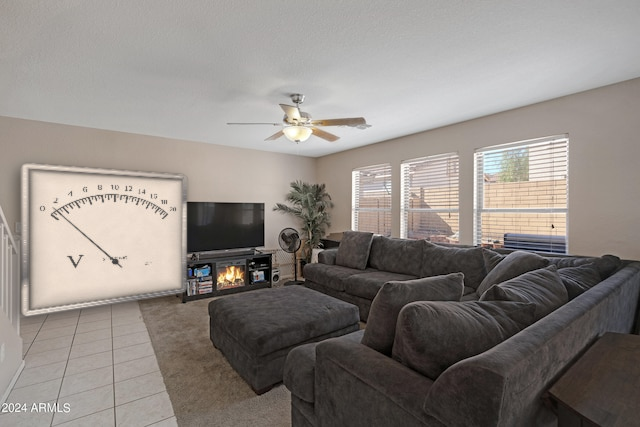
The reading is 1 V
